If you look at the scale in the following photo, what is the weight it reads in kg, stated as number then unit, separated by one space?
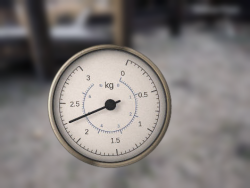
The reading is 2.25 kg
